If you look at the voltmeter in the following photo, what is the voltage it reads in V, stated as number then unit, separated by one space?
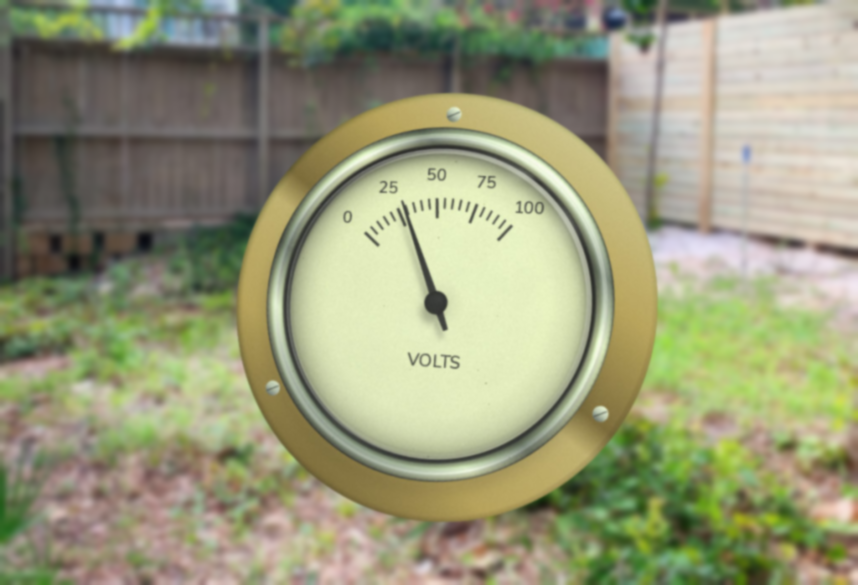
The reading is 30 V
